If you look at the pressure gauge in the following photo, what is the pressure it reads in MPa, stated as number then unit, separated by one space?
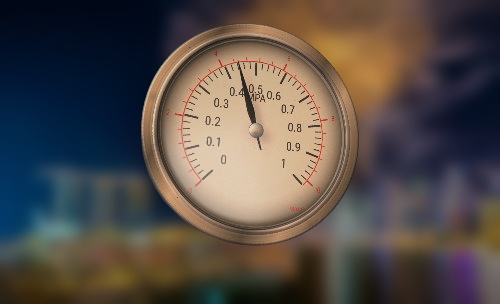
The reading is 0.44 MPa
